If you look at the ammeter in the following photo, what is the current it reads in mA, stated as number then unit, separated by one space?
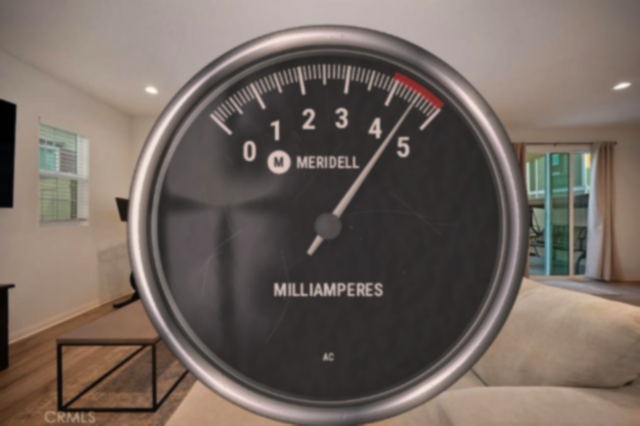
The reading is 4.5 mA
